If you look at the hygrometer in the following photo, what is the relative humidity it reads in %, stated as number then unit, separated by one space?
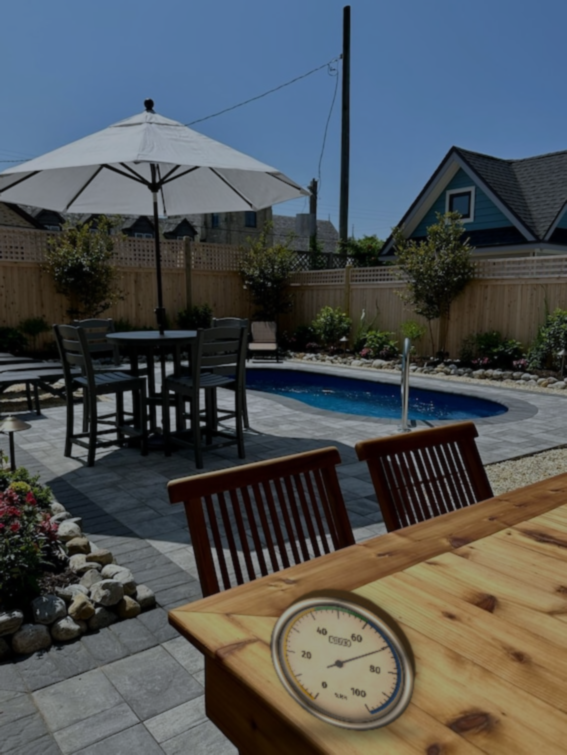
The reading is 70 %
